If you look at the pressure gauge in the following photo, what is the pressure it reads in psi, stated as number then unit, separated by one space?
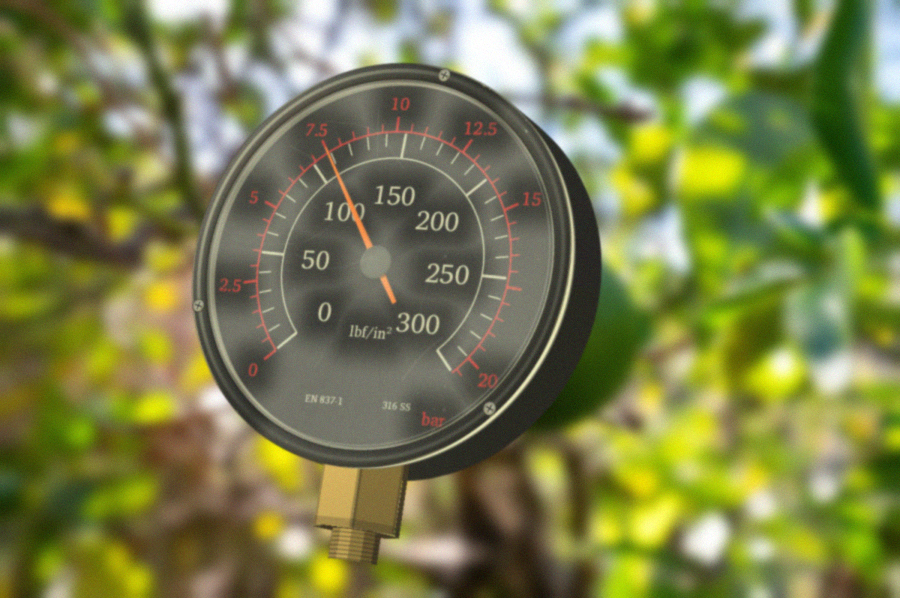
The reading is 110 psi
